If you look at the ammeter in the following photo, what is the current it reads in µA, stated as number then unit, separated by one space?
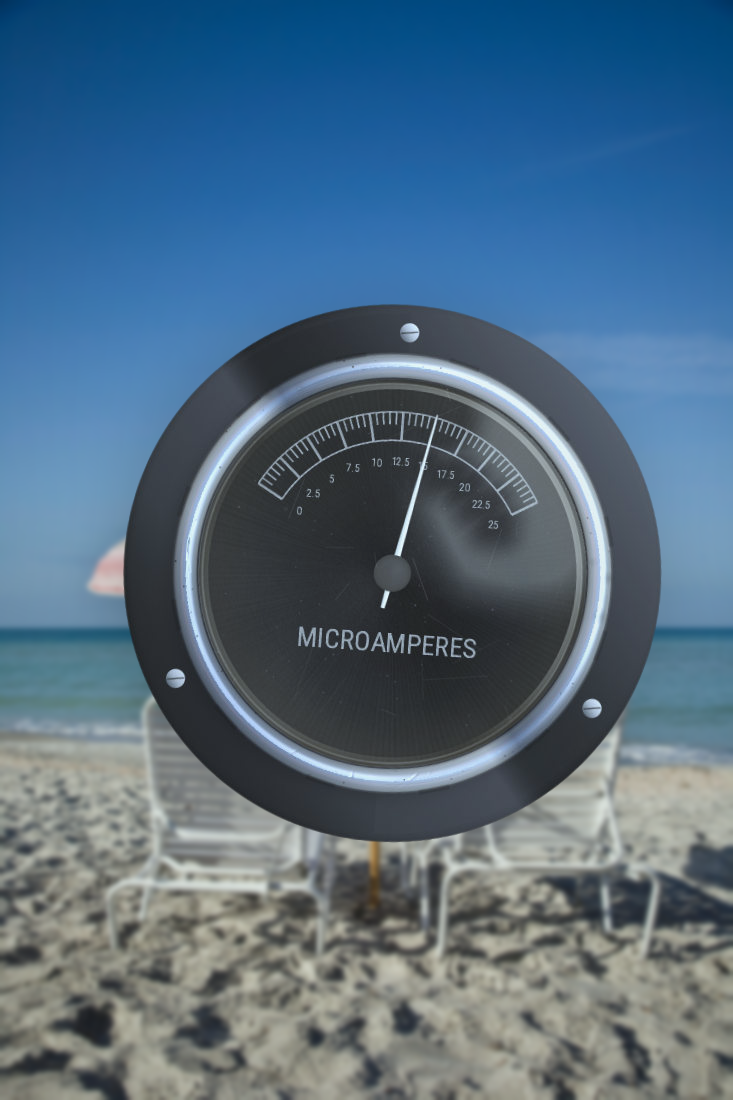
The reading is 15 µA
